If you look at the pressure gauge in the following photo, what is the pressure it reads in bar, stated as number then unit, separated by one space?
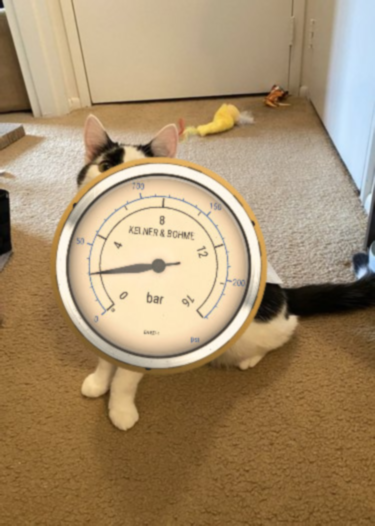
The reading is 2 bar
